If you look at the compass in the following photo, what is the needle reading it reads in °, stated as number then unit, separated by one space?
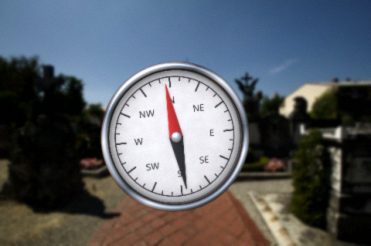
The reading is 355 °
